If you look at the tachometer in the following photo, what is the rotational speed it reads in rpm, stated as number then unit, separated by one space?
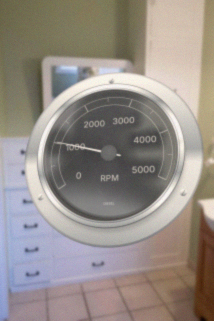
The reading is 1000 rpm
